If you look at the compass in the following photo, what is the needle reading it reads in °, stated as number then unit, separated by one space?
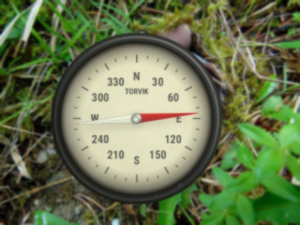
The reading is 85 °
